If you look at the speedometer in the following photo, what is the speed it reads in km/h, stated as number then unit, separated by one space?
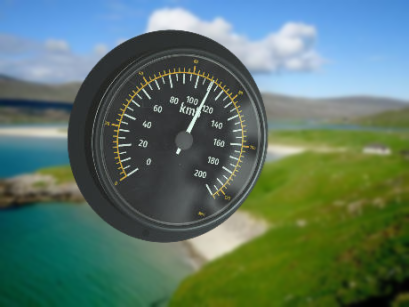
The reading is 110 km/h
